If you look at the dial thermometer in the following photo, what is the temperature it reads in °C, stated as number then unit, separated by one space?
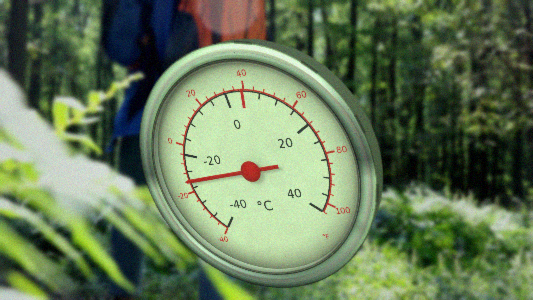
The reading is -26 °C
